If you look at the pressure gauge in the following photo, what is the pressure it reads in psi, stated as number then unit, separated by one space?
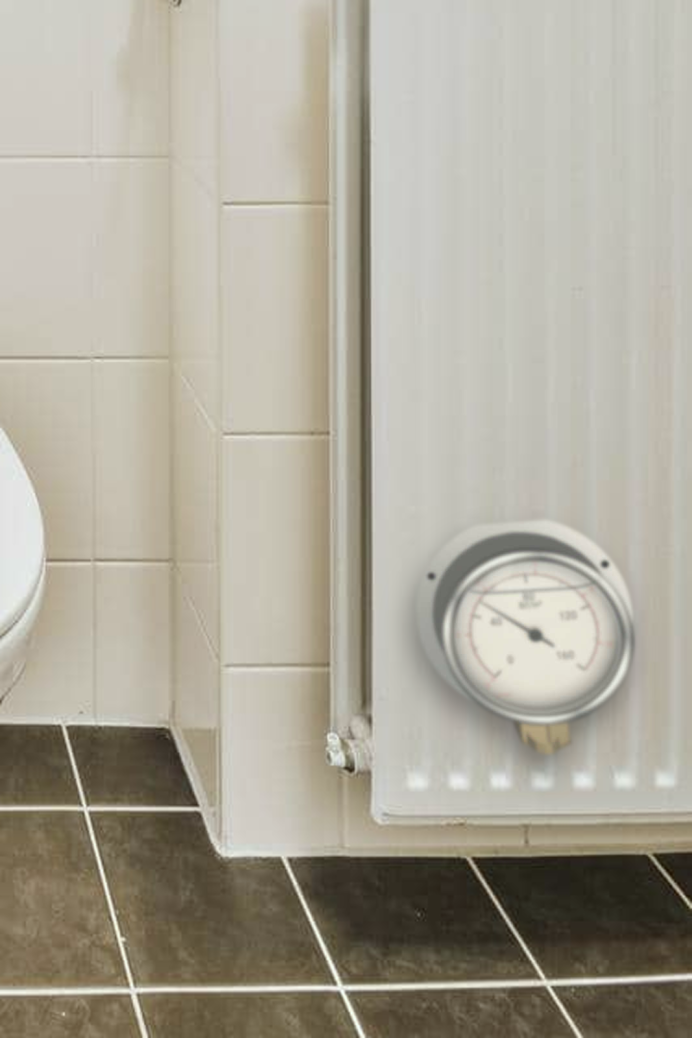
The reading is 50 psi
